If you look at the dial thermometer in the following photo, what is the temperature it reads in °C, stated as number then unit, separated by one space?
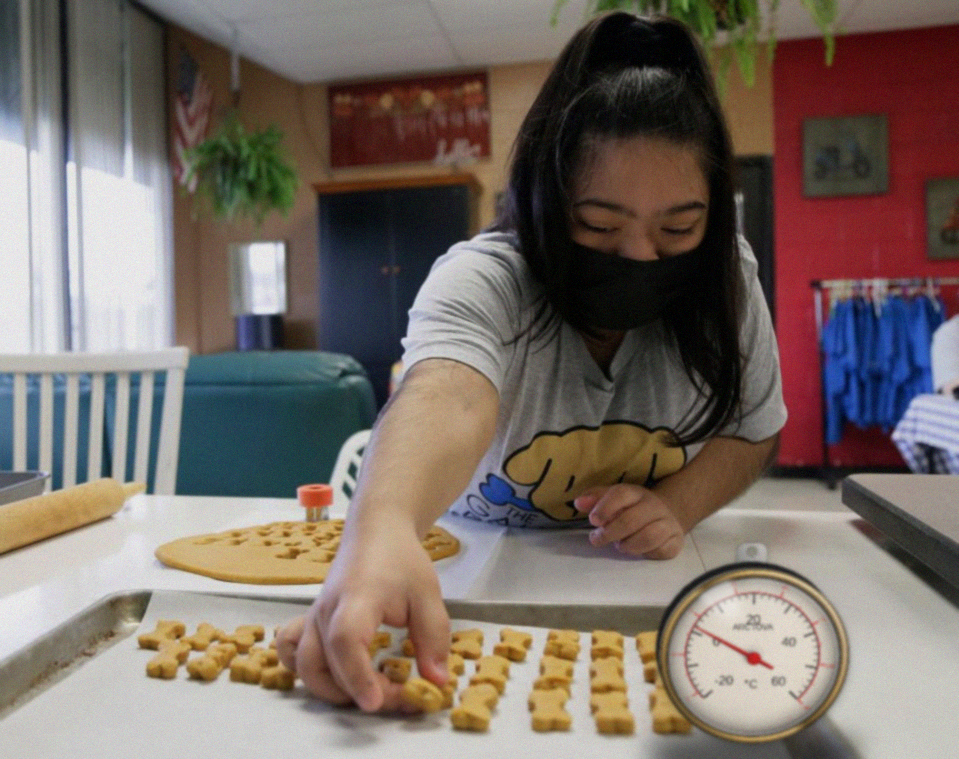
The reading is 2 °C
